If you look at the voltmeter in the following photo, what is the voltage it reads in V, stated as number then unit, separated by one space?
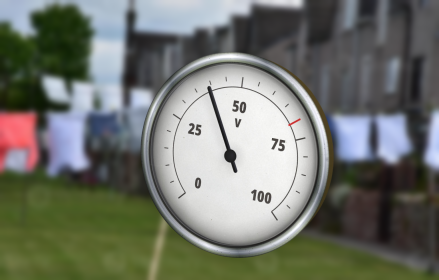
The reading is 40 V
